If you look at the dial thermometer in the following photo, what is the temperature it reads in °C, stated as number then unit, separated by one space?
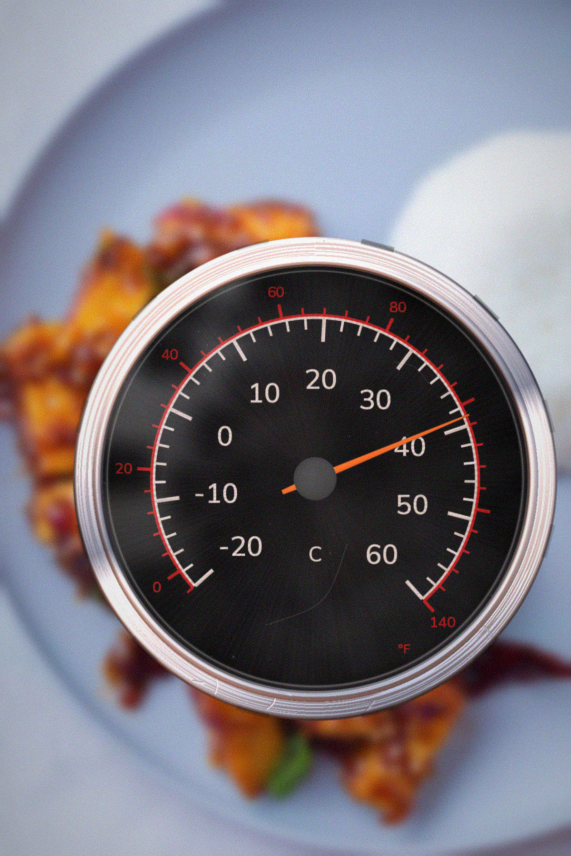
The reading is 39 °C
